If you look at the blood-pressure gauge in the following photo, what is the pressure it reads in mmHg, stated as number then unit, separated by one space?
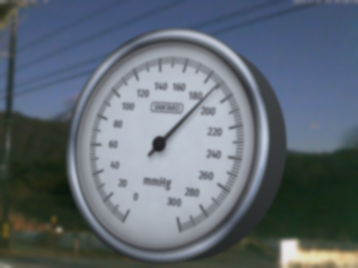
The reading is 190 mmHg
